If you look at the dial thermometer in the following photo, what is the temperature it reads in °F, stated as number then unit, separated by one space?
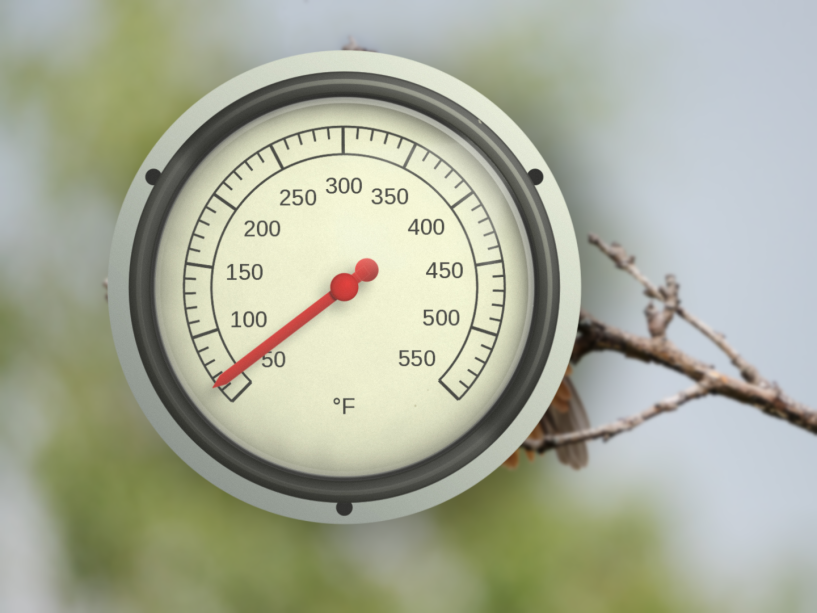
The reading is 65 °F
